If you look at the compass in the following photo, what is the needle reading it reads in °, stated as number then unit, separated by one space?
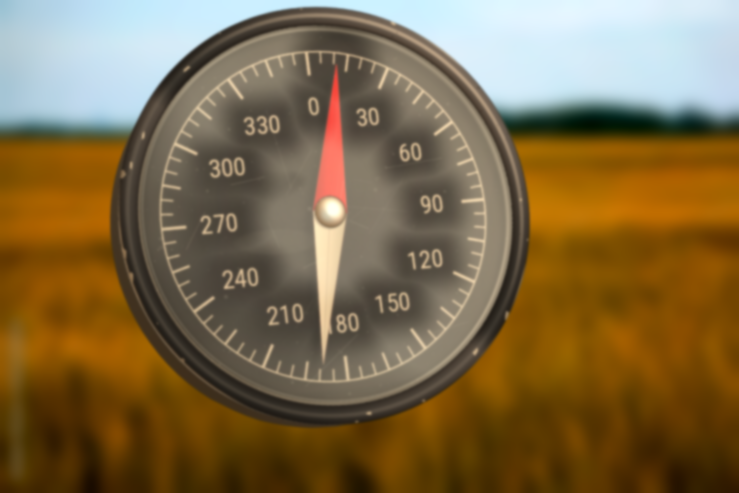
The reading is 10 °
